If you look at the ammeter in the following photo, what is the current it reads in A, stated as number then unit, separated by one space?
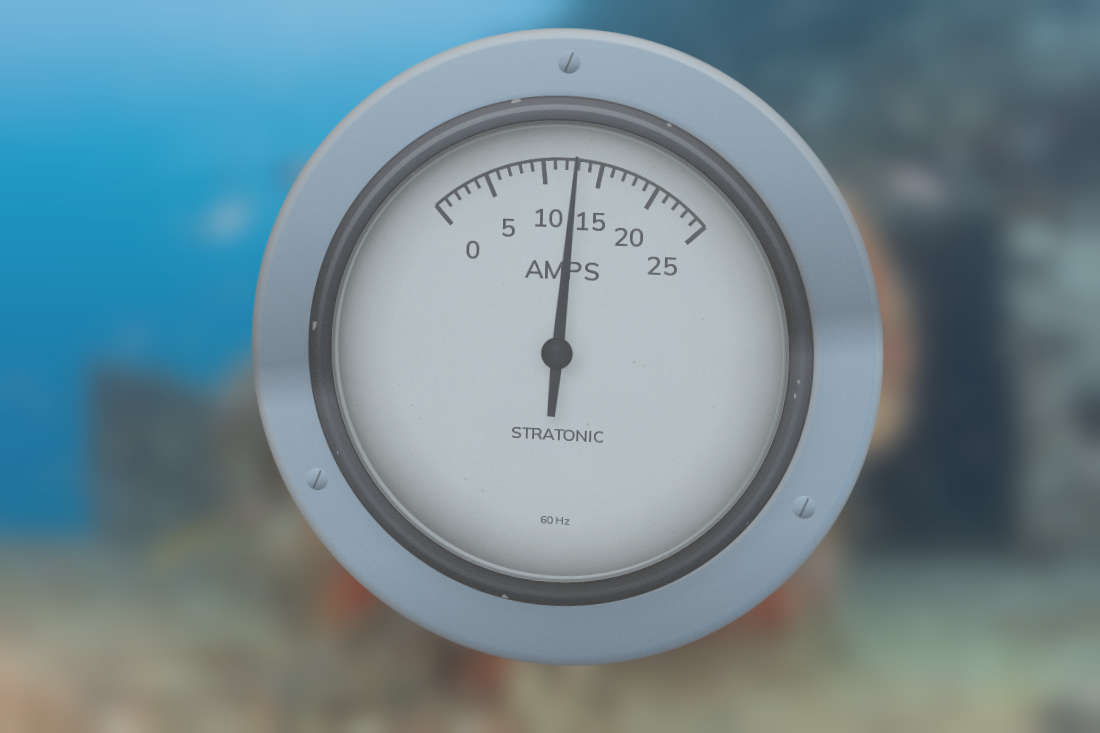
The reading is 13 A
